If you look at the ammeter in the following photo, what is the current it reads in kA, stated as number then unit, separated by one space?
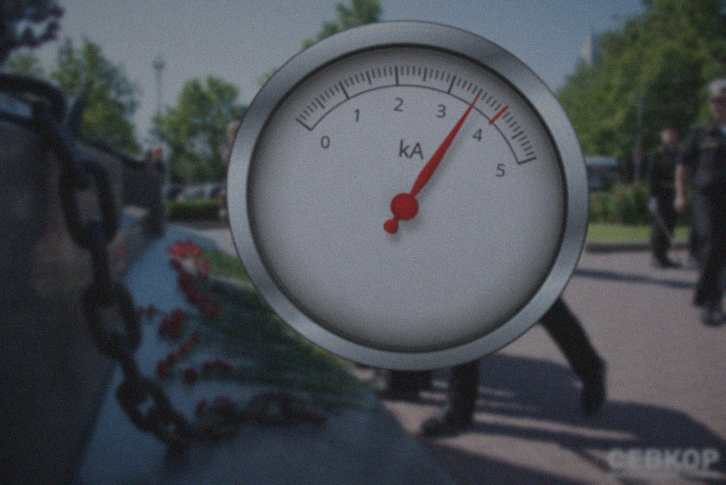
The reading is 3.5 kA
